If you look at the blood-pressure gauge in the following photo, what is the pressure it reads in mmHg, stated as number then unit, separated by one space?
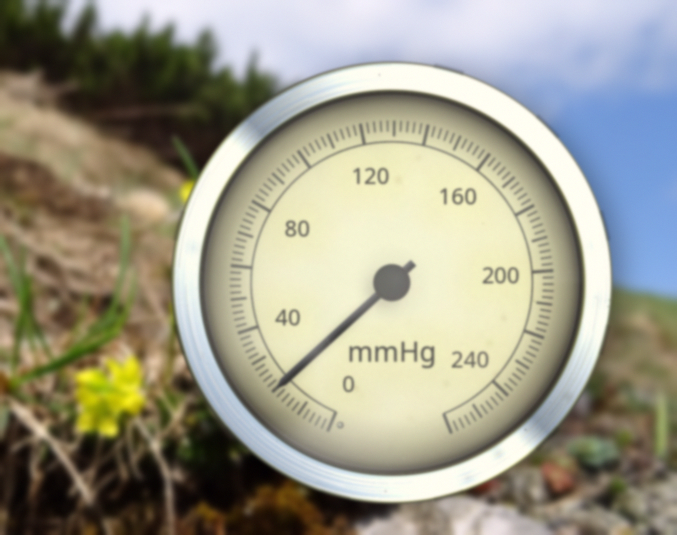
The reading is 20 mmHg
